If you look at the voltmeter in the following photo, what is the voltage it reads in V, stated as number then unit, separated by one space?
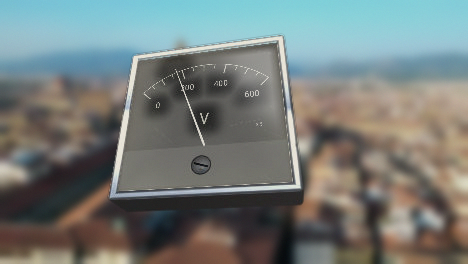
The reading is 175 V
